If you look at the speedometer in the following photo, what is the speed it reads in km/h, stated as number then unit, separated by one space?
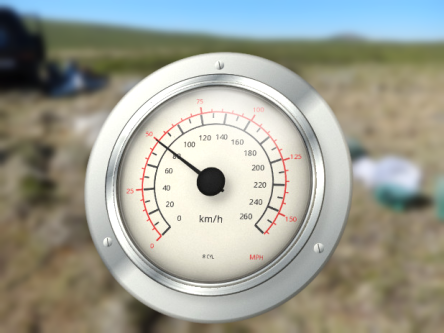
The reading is 80 km/h
